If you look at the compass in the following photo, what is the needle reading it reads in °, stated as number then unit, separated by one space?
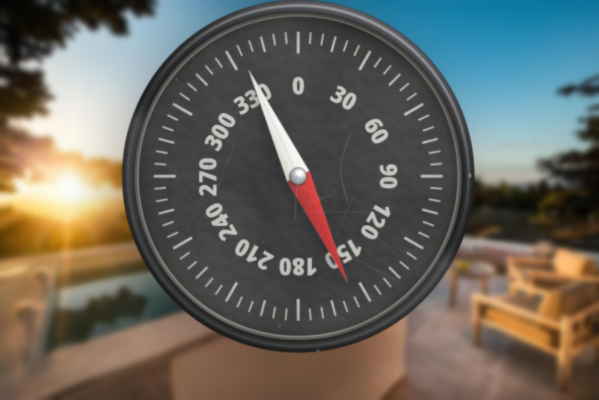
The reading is 155 °
